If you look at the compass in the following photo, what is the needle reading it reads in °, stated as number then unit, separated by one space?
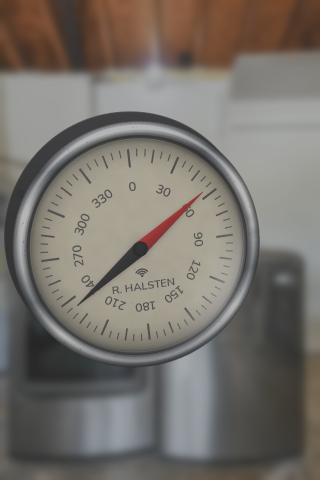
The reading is 55 °
